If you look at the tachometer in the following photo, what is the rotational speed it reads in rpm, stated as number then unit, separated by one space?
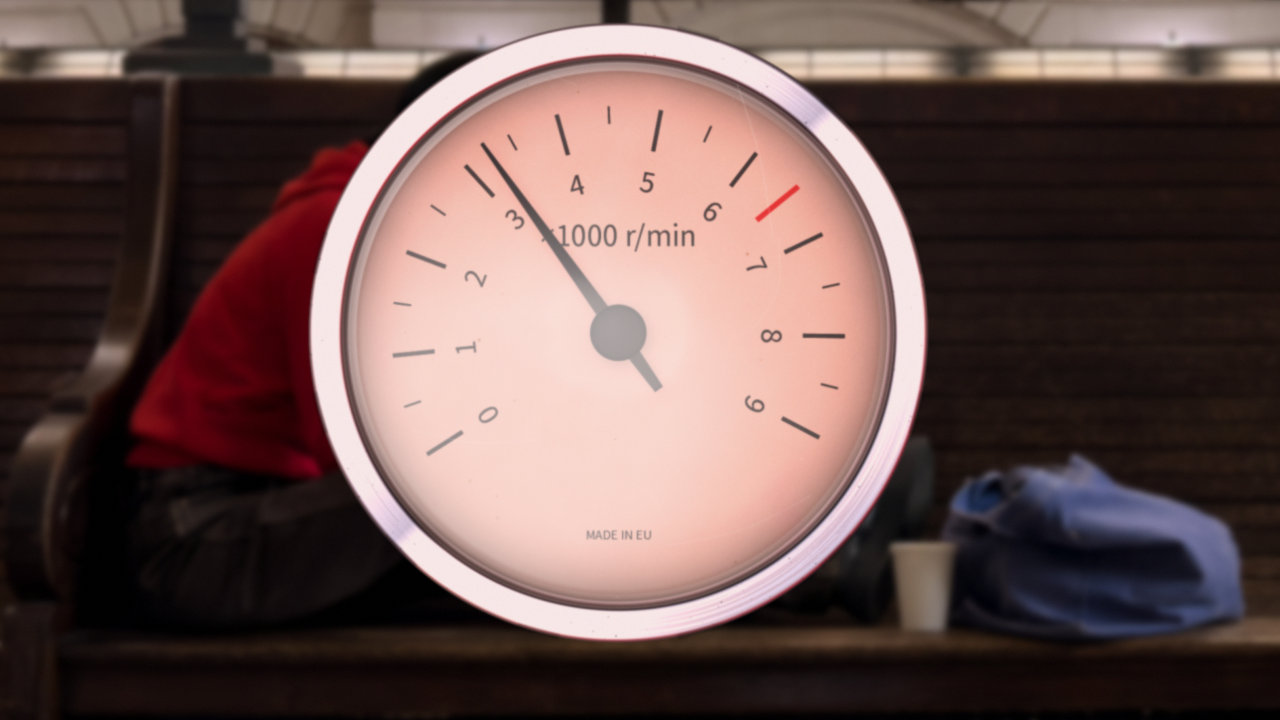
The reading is 3250 rpm
